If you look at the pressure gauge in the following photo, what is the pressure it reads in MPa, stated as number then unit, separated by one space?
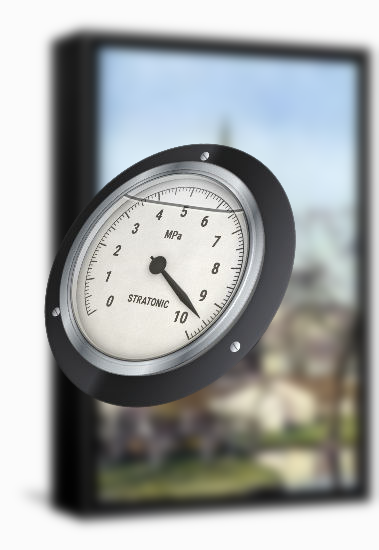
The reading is 9.5 MPa
